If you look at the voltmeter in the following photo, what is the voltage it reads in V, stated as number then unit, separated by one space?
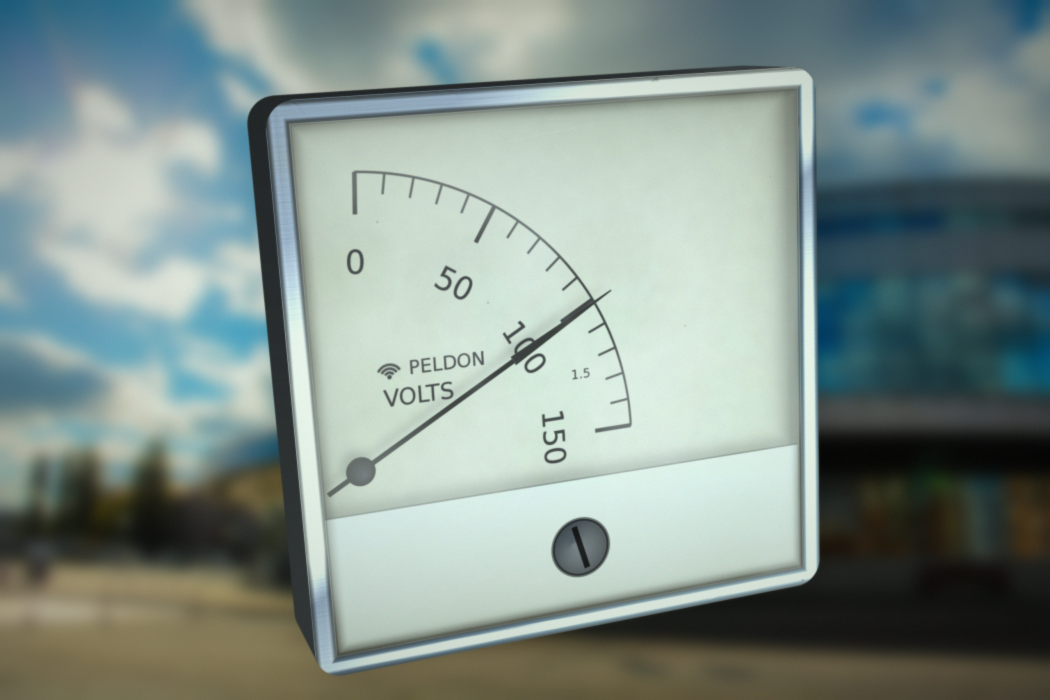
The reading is 100 V
